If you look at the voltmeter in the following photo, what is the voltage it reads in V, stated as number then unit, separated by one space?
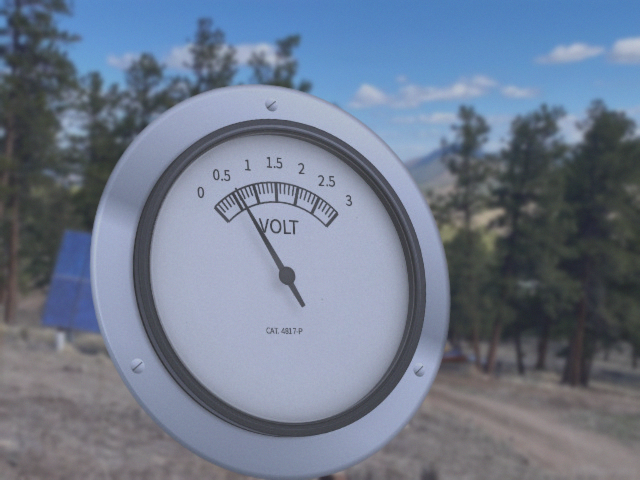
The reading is 0.5 V
